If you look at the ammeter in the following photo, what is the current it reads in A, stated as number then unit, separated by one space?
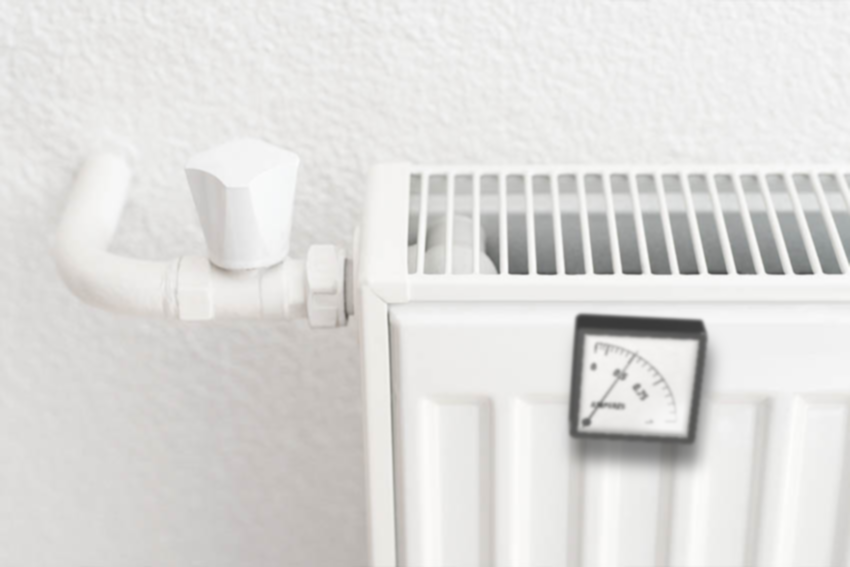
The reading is 0.5 A
